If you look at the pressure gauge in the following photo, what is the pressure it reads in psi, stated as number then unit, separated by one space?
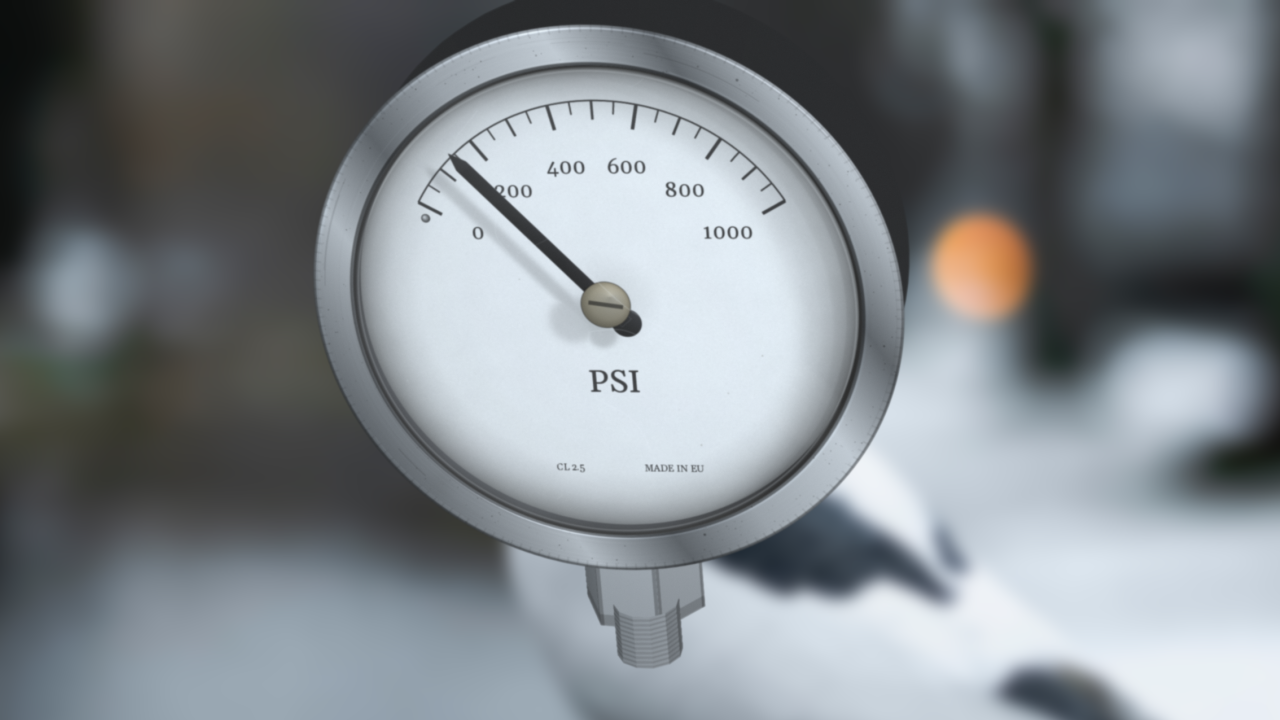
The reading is 150 psi
